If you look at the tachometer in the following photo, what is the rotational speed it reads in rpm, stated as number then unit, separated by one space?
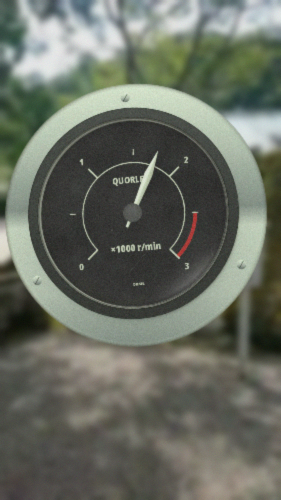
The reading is 1750 rpm
